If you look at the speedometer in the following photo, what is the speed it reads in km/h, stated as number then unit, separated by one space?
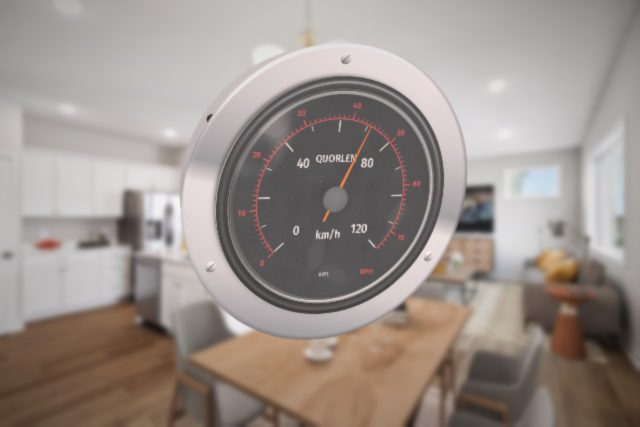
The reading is 70 km/h
